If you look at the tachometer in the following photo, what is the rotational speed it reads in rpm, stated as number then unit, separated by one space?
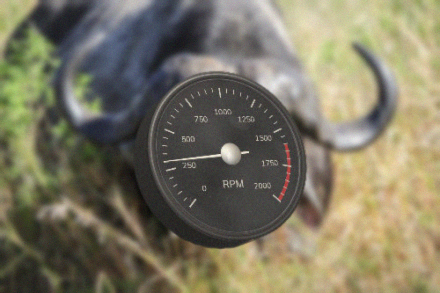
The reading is 300 rpm
